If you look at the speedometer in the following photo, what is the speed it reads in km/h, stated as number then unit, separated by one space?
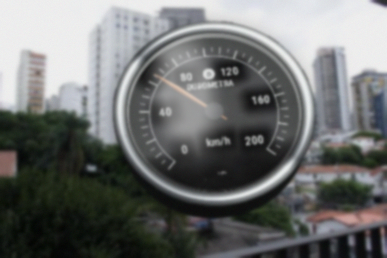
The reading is 65 km/h
